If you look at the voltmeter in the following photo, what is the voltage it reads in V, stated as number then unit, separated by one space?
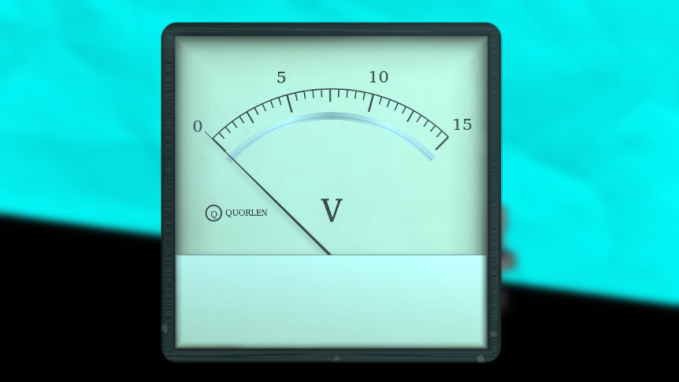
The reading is 0 V
